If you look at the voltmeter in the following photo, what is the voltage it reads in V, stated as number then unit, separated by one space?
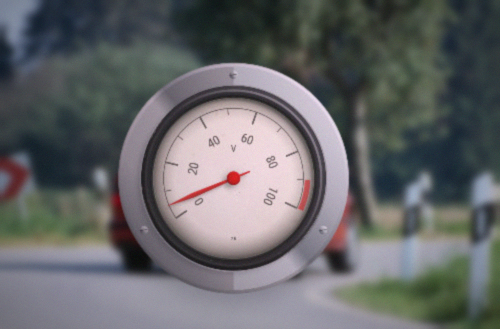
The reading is 5 V
